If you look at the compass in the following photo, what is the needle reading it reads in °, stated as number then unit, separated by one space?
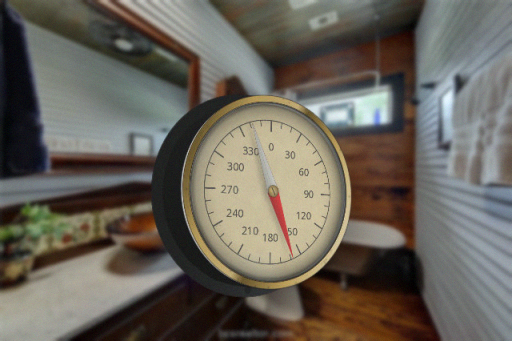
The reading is 160 °
